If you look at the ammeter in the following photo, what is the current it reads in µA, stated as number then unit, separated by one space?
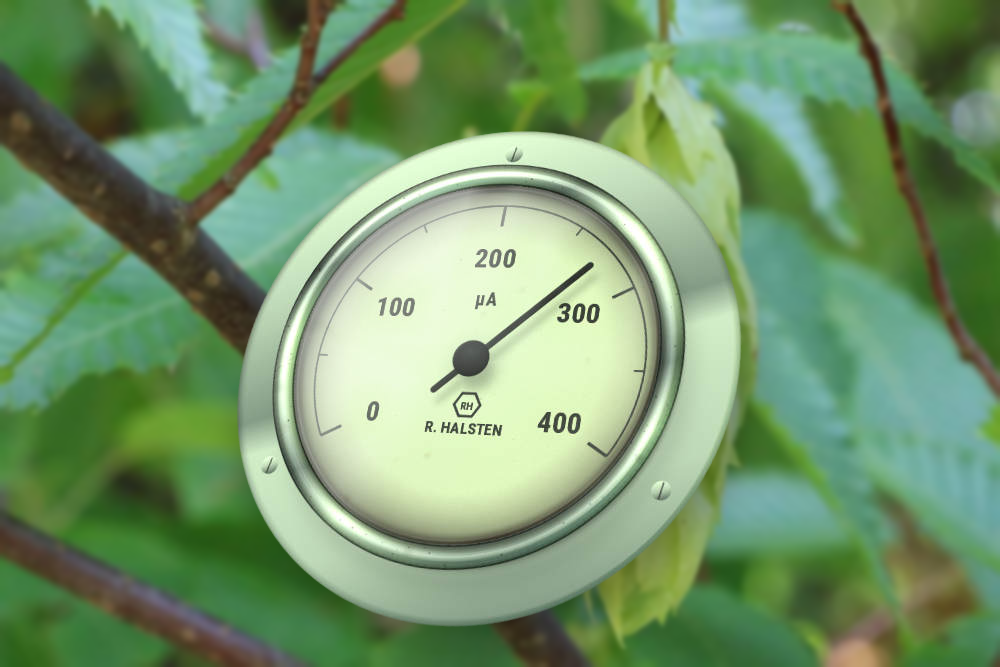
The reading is 275 µA
